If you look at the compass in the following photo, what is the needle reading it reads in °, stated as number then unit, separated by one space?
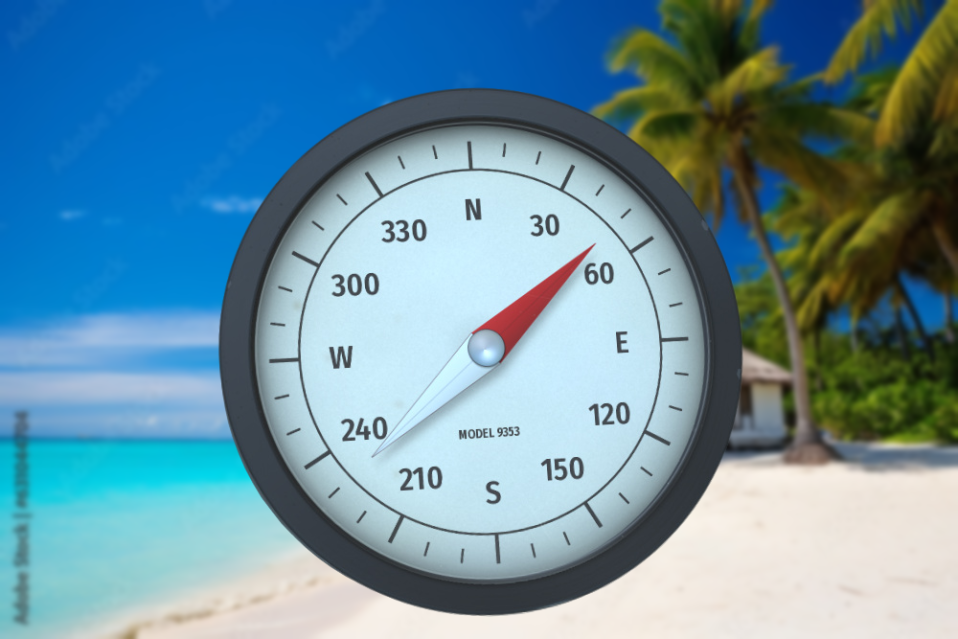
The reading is 50 °
